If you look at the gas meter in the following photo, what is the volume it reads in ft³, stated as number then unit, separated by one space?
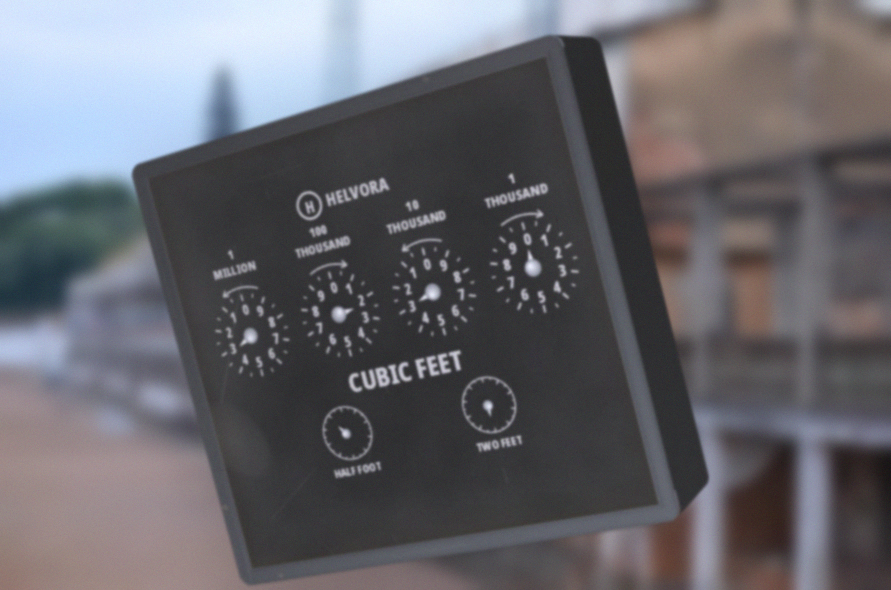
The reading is 323000 ft³
